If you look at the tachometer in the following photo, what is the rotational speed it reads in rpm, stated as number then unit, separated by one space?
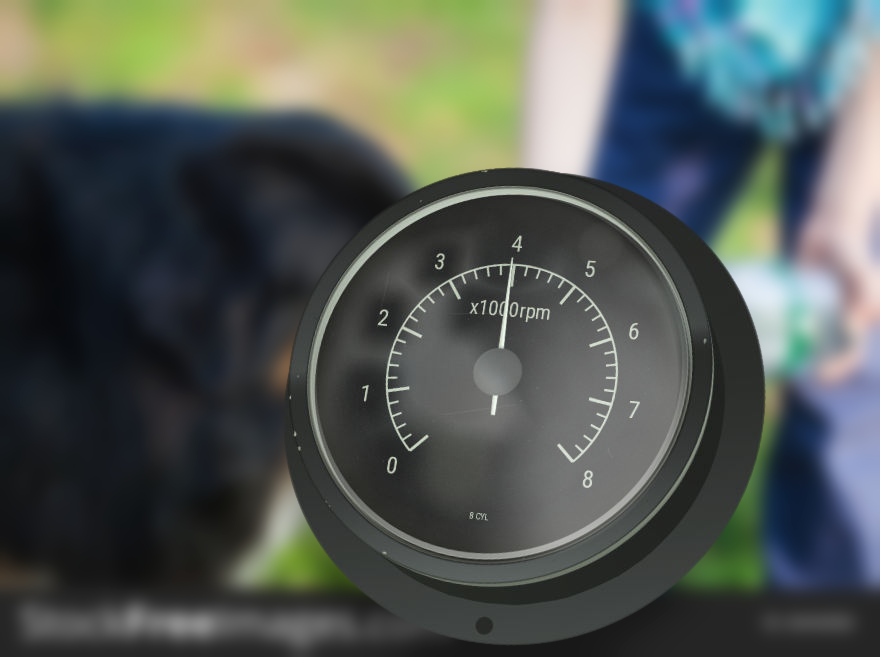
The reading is 4000 rpm
